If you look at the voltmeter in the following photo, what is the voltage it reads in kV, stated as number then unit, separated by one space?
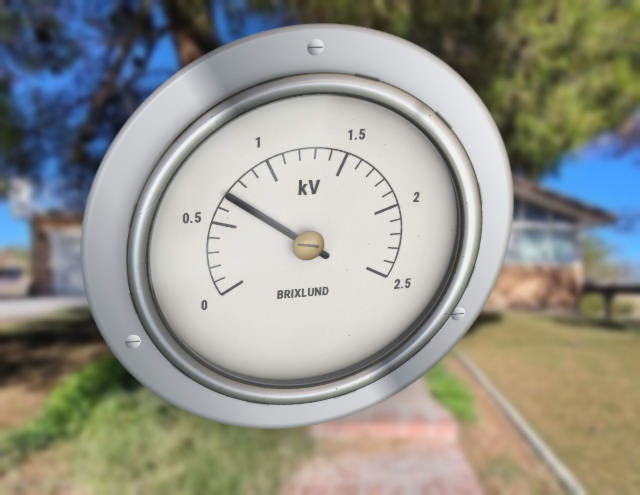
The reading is 0.7 kV
